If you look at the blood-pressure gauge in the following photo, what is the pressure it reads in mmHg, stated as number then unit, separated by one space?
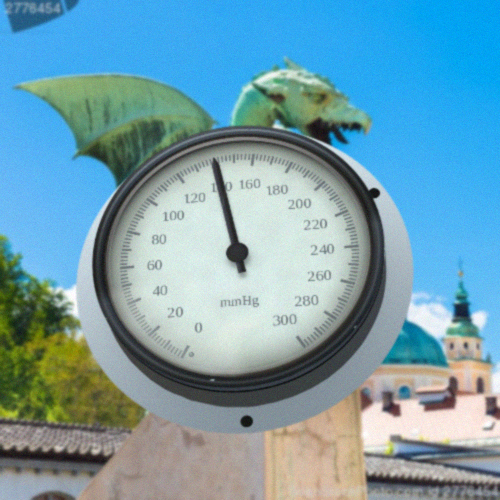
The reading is 140 mmHg
